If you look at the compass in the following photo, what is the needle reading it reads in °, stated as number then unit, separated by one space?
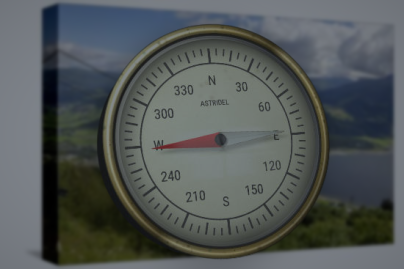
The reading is 267.5 °
